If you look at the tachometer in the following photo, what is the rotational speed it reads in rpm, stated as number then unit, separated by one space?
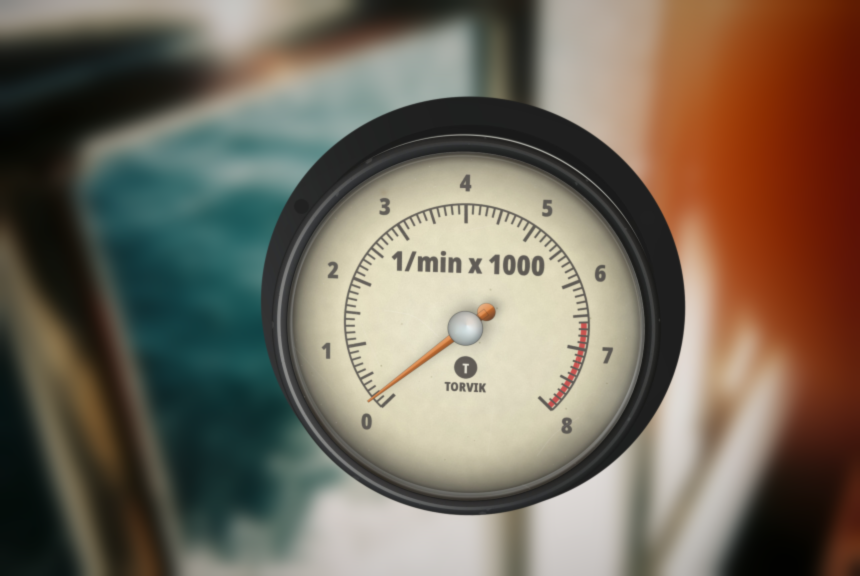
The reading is 200 rpm
